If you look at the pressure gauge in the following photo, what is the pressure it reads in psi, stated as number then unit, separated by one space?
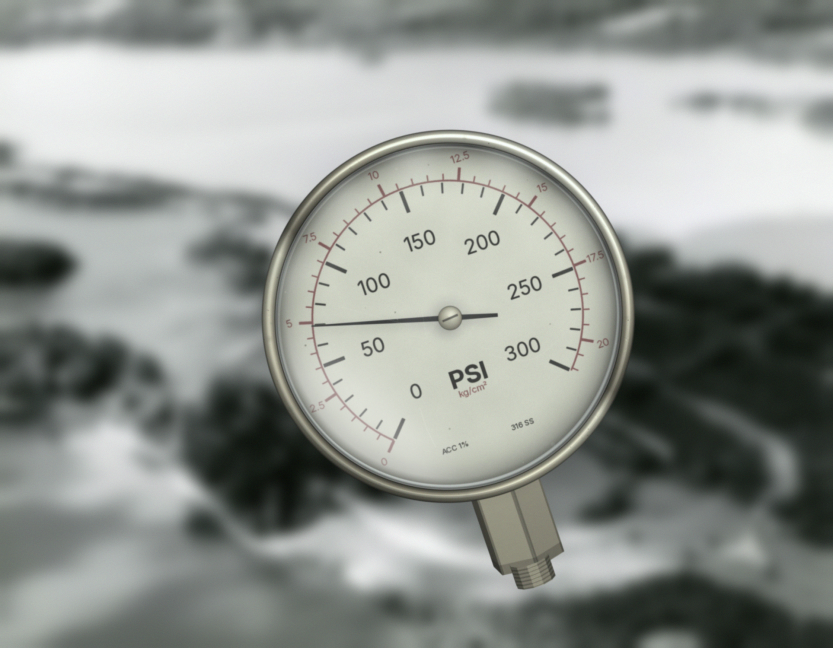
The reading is 70 psi
